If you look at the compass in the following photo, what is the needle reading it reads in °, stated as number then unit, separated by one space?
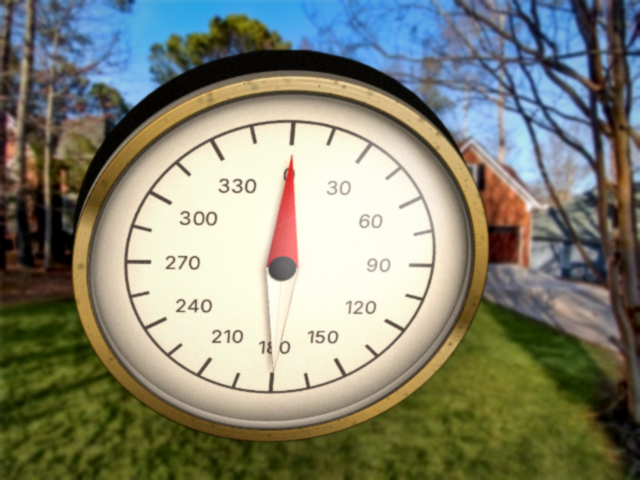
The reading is 0 °
